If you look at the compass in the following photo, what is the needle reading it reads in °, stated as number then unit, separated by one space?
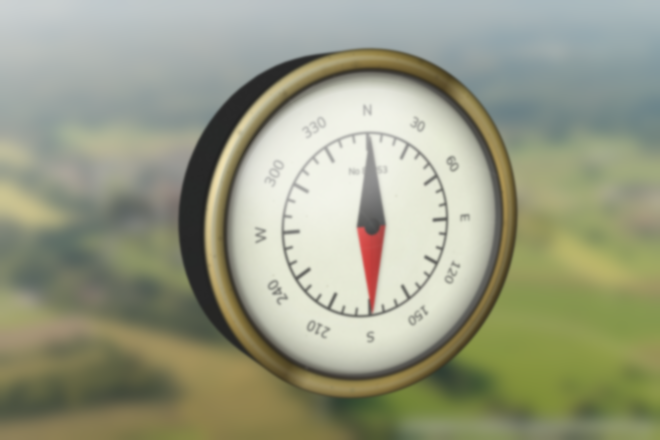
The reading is 180 °
